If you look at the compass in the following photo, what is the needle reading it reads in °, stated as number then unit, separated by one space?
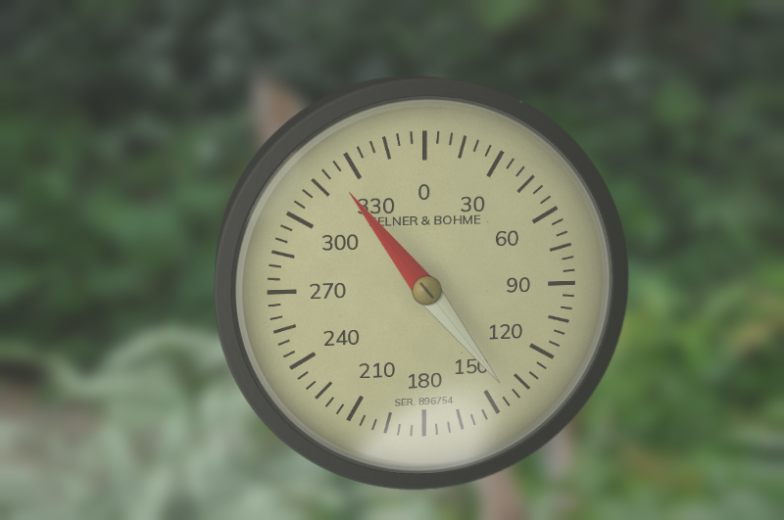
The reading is 322.5 °
